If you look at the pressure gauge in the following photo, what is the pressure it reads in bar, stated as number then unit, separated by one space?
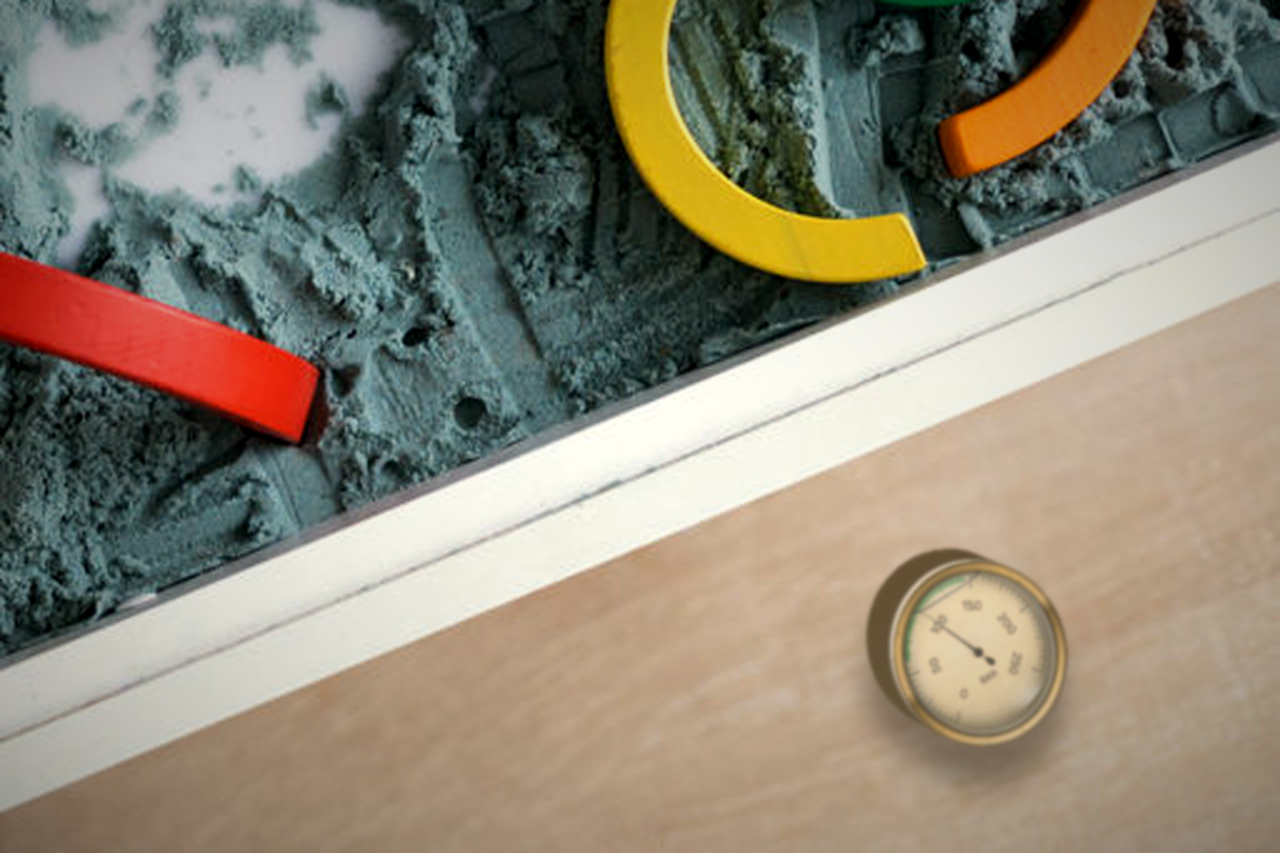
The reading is 100 bar
